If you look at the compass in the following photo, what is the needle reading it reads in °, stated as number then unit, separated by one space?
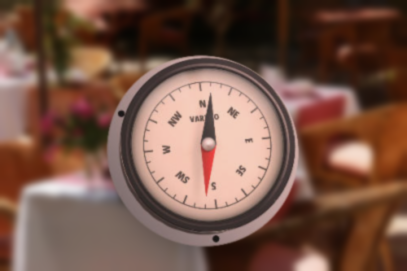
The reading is 190 °
